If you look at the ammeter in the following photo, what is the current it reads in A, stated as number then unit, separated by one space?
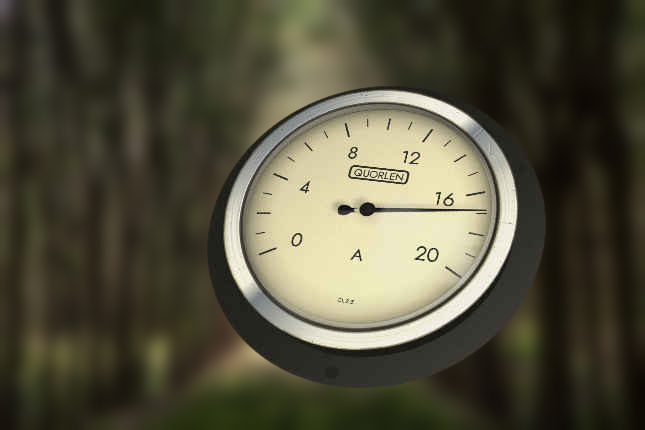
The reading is 17 A
